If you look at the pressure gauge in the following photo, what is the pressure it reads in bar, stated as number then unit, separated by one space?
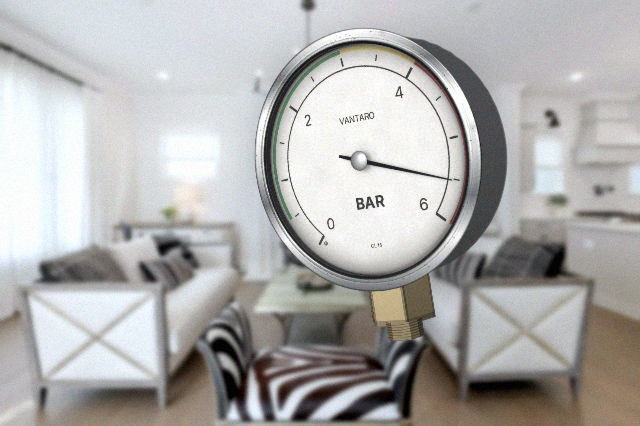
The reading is 5.5 bar
